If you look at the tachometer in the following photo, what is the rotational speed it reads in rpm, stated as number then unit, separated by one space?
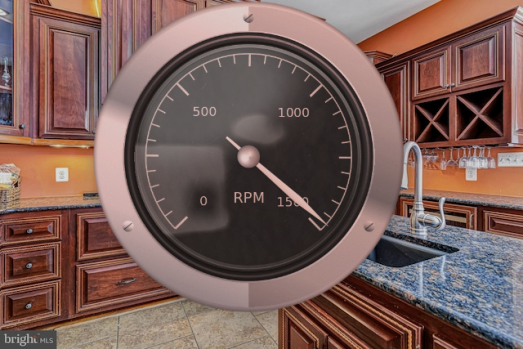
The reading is 1475 rpm
